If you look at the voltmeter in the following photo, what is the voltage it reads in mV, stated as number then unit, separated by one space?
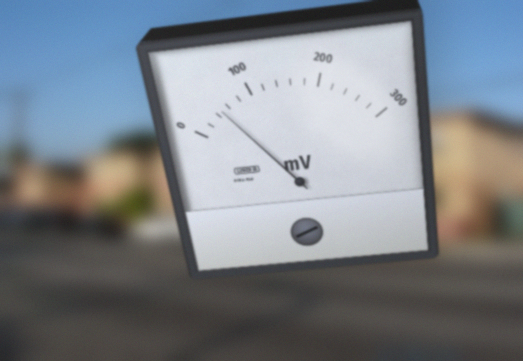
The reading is 50 mV
